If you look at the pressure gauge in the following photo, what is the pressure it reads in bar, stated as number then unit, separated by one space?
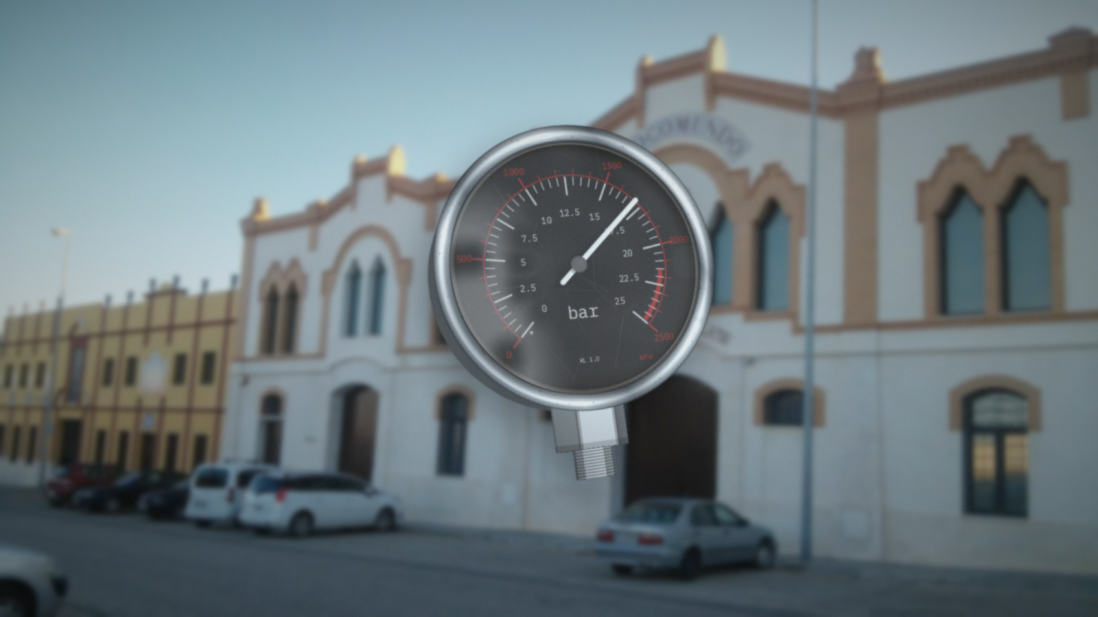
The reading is 17 bar
